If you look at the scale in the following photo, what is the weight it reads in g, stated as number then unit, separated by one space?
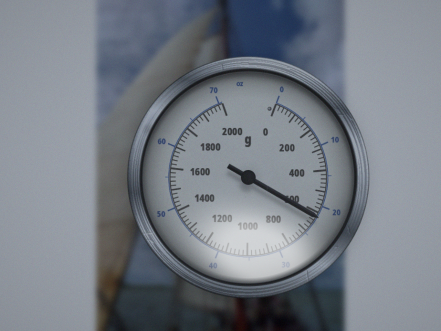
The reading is 620 g
